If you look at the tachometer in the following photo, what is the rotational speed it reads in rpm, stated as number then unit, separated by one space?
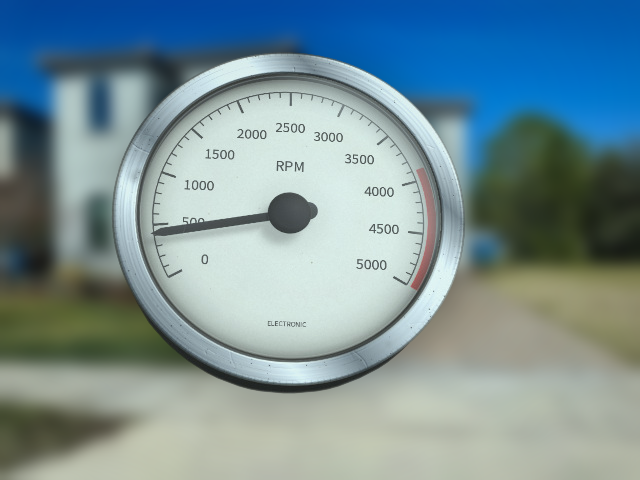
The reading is 400 rpm
